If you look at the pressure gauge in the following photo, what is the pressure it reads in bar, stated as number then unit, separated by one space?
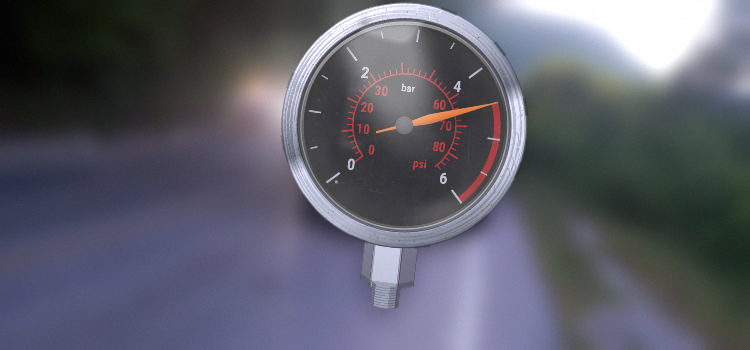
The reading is 4.5 bar
